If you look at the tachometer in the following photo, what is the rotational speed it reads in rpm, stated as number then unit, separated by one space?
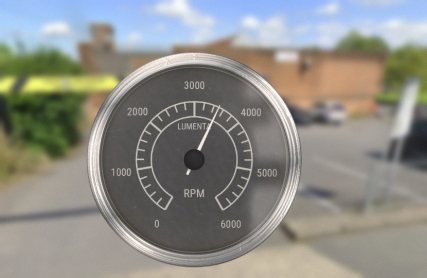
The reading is 3500 rpm
